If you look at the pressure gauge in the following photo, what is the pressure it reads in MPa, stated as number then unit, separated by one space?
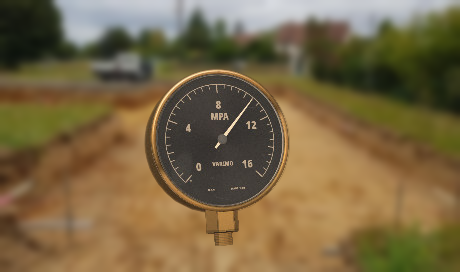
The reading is 10.5 MPa
